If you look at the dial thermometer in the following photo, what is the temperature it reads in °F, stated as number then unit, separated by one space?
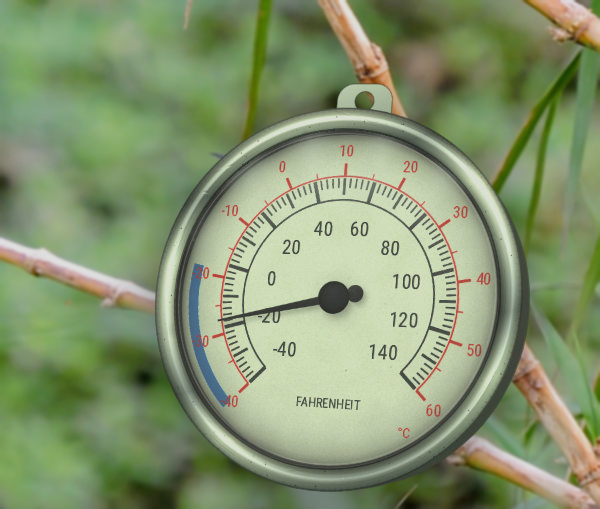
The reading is -18 °F
